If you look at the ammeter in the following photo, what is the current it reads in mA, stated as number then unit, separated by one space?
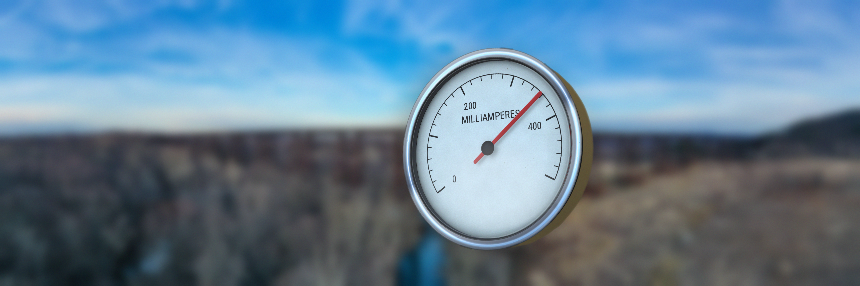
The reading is 360 mA
